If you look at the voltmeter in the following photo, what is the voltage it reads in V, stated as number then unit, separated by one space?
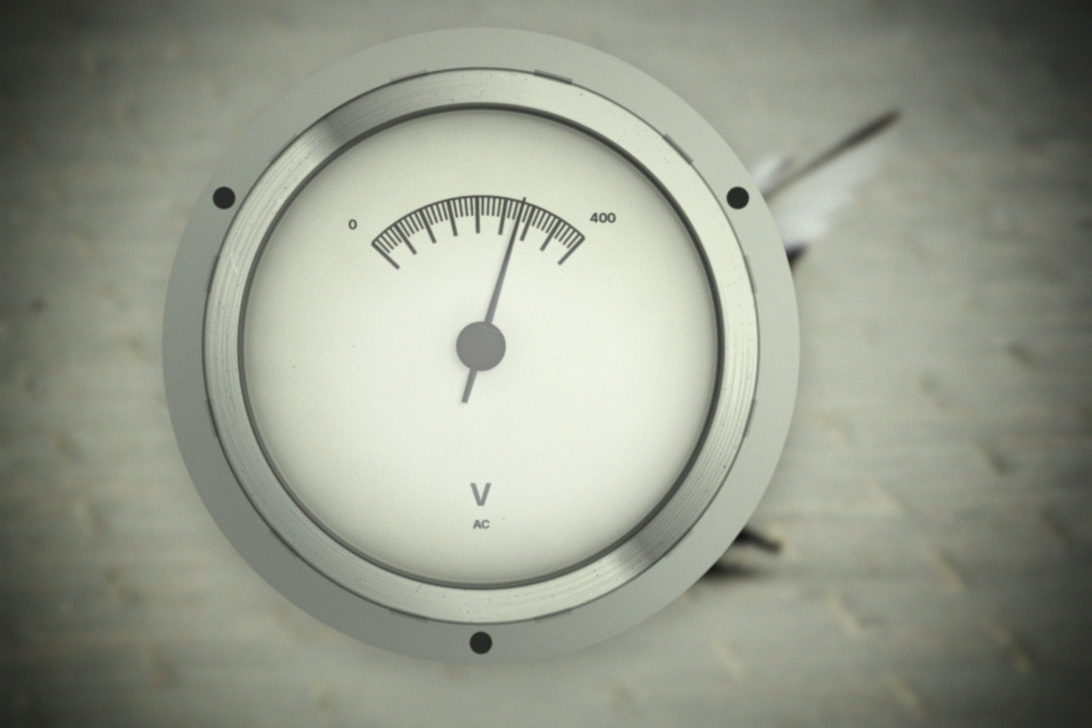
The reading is 280 V
